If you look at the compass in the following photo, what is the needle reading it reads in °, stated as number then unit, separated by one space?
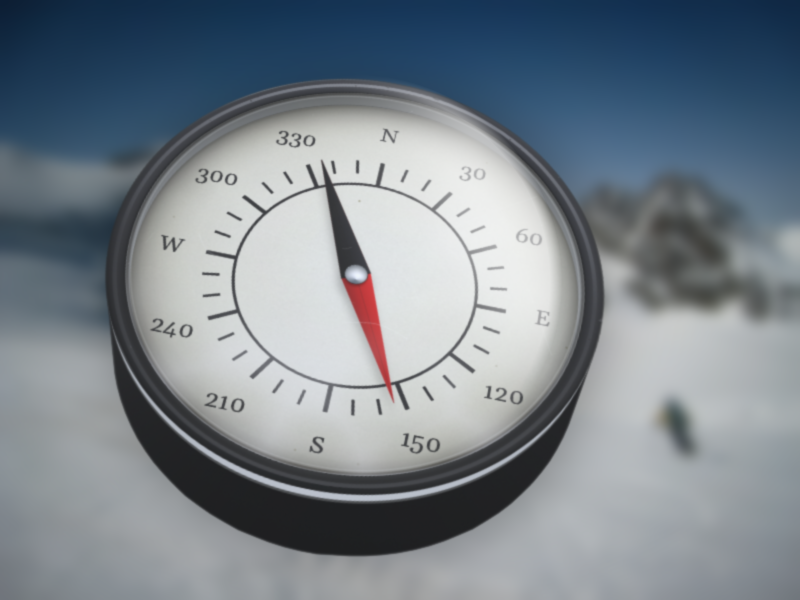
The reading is 155 °
